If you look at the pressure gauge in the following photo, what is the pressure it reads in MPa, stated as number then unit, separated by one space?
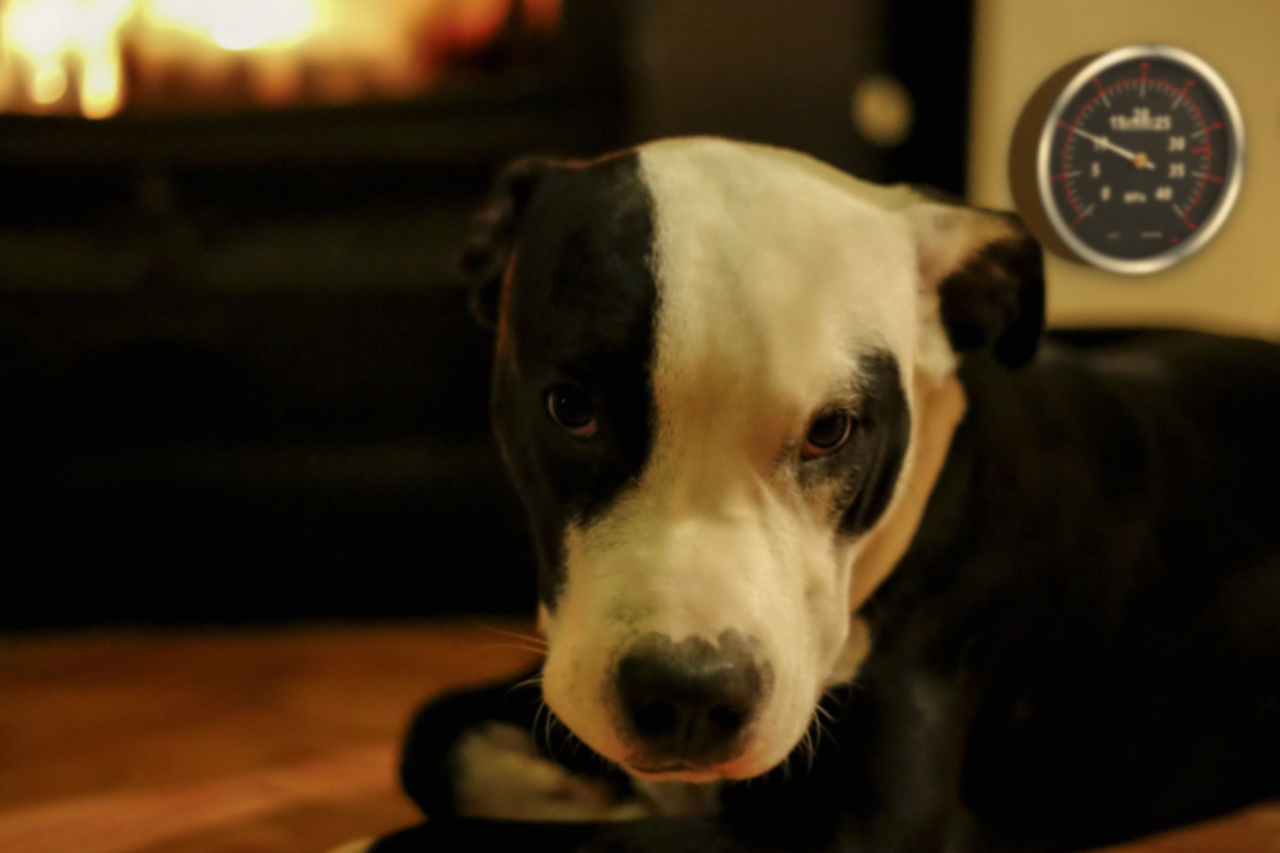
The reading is 10 MPa
